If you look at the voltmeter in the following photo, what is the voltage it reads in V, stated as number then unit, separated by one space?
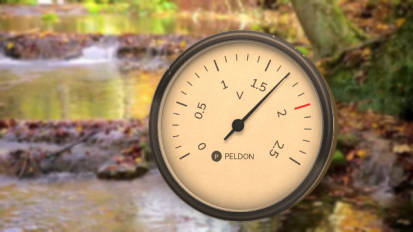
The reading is 1.7 V
